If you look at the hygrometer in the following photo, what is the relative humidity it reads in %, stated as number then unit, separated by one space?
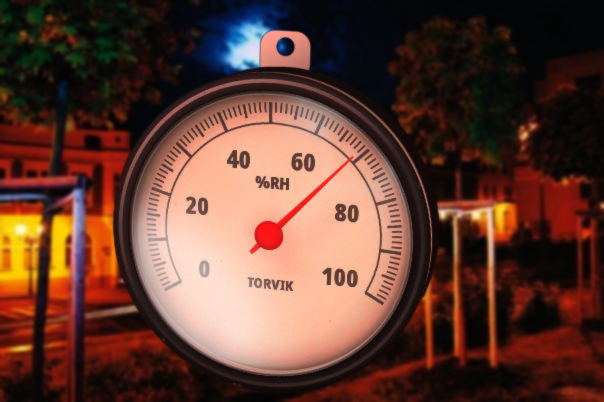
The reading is 69 %
